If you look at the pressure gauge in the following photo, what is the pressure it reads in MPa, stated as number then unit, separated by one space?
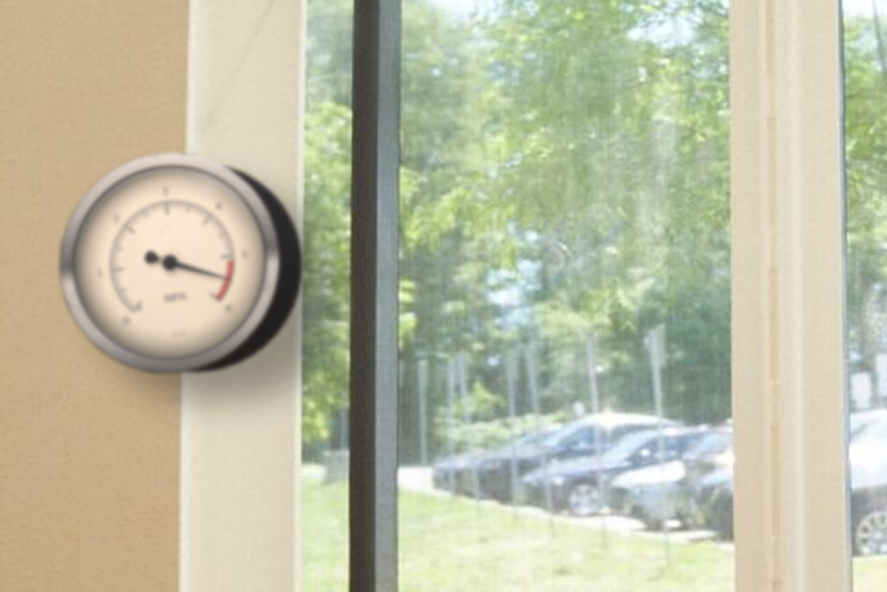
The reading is 5.5 MPa
